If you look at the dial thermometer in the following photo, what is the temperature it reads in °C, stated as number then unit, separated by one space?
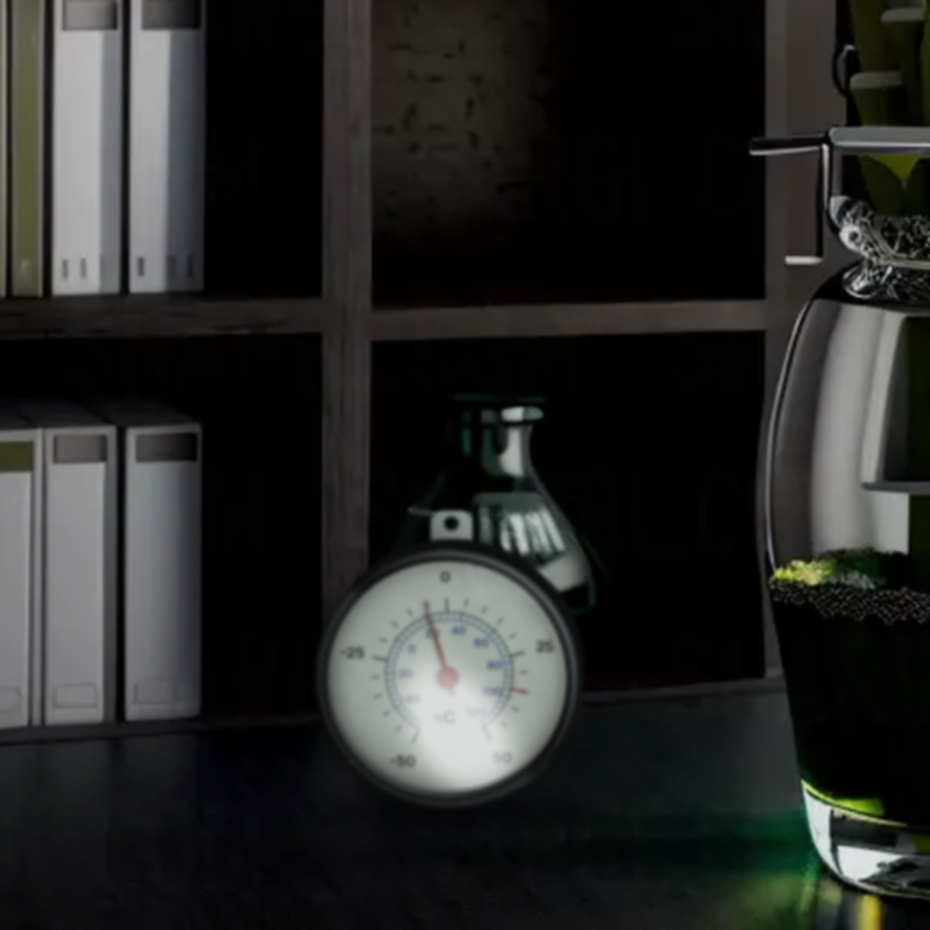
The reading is -5 °C
